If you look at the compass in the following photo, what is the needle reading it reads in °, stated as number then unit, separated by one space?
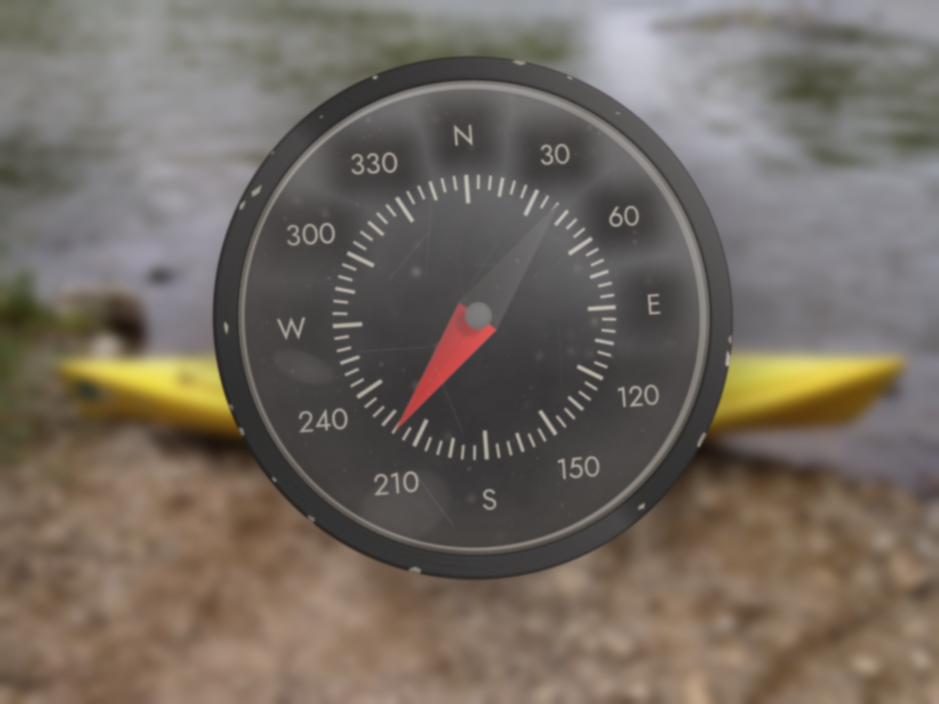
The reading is 220 °
